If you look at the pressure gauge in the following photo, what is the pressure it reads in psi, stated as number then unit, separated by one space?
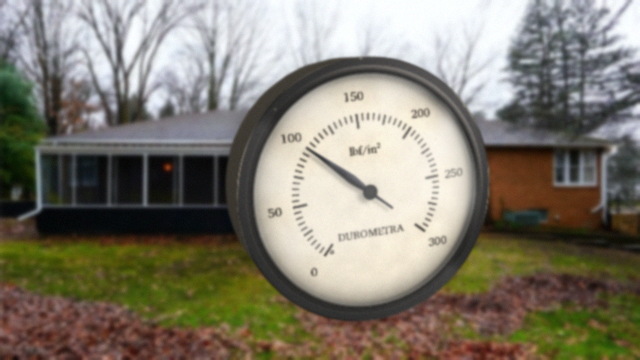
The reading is 100 psi
